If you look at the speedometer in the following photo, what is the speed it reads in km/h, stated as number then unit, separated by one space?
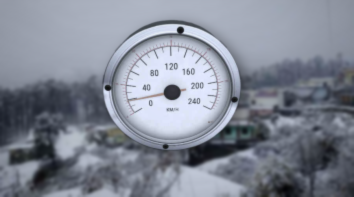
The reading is 20 km/h
